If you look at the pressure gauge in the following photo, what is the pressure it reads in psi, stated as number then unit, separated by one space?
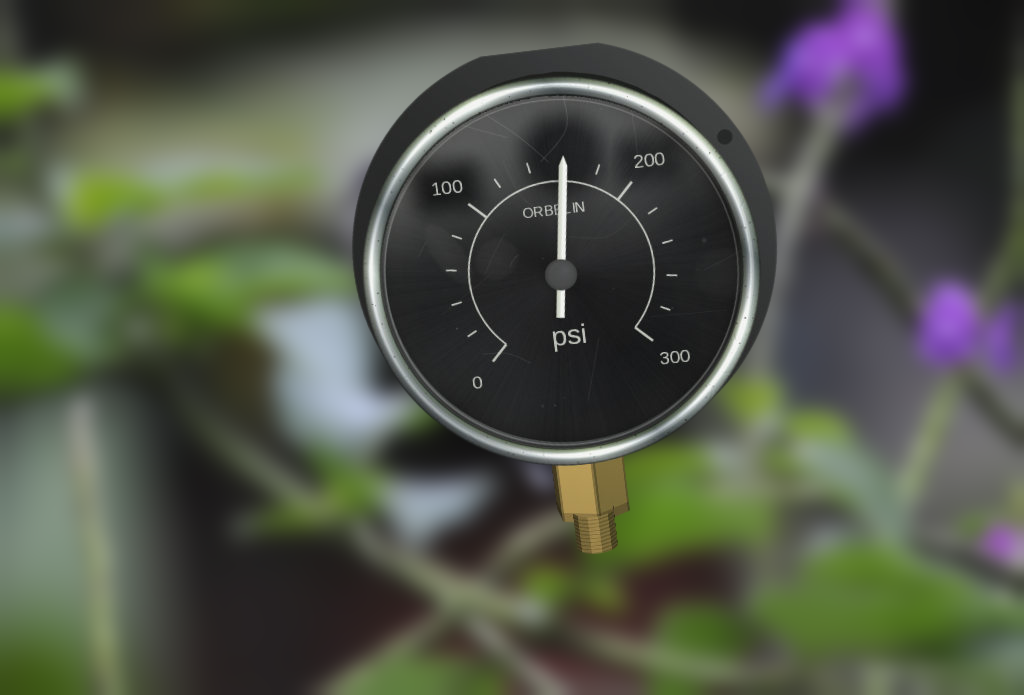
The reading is 160 psi
